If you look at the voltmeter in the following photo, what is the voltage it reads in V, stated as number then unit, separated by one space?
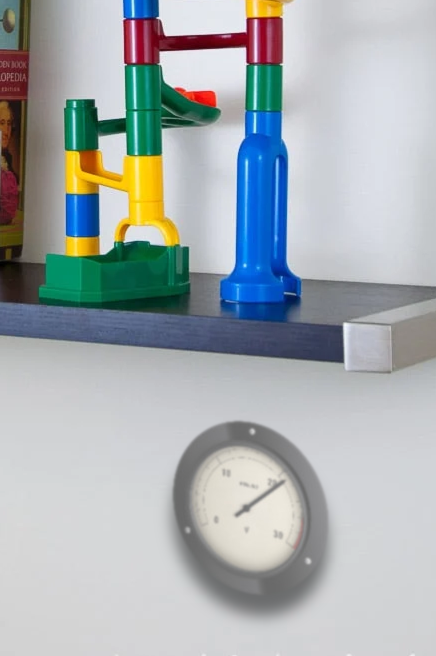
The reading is 21 V
